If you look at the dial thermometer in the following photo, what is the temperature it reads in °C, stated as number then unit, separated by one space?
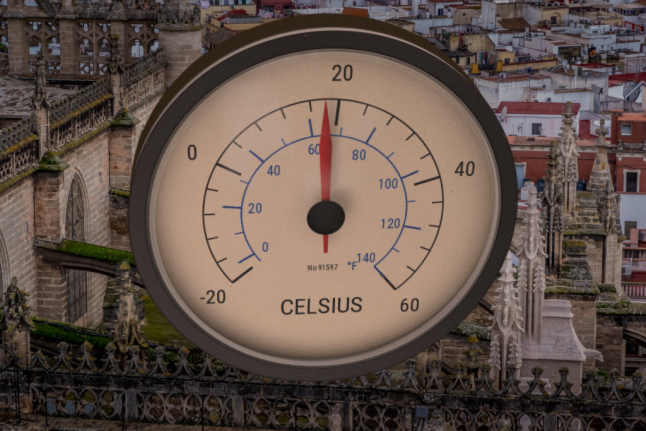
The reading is 18 °C
